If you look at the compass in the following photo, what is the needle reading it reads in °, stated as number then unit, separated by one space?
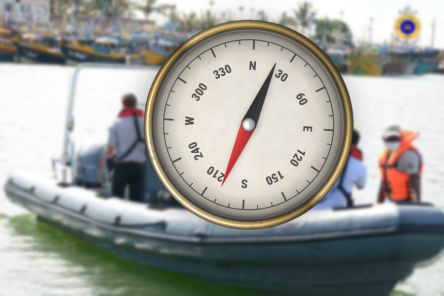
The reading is 200 °
